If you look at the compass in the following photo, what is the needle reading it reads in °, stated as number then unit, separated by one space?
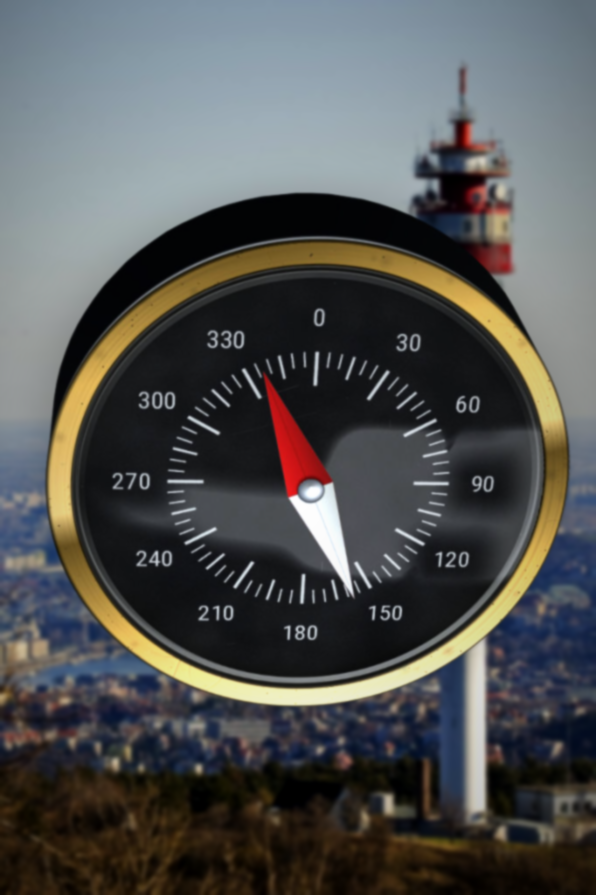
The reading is 337.5 °
